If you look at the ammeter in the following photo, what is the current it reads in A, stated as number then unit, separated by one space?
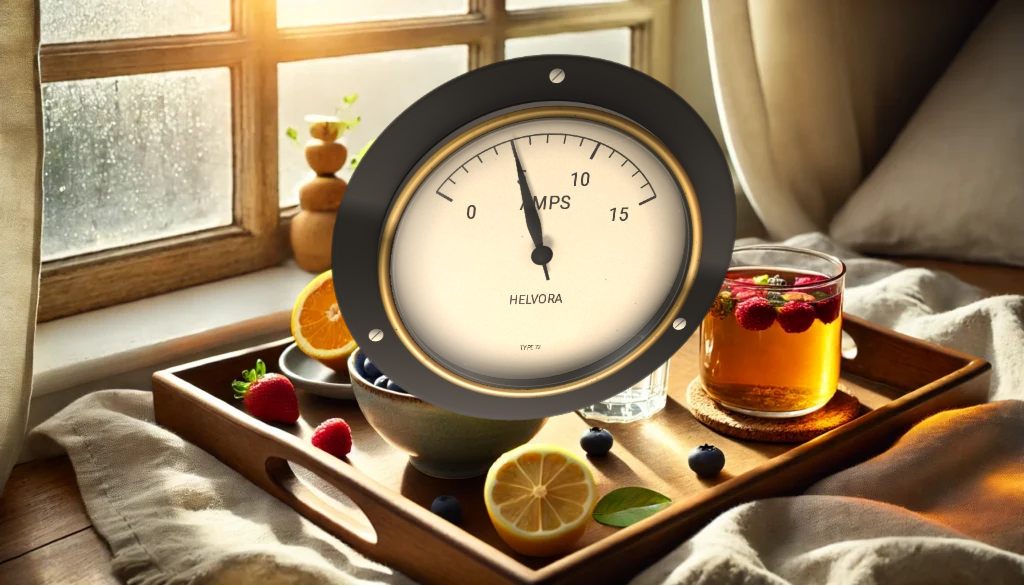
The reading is 5 A
